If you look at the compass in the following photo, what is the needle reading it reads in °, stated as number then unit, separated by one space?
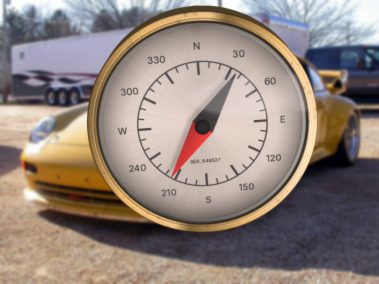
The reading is 215 °
